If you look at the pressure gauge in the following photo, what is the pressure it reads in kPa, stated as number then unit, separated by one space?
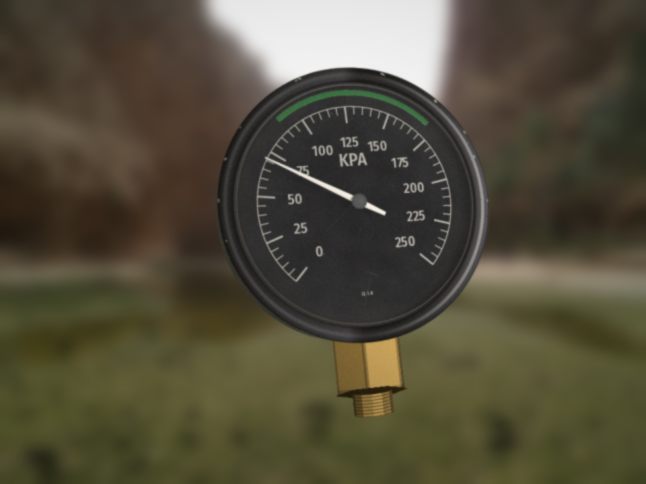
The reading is 70 kPa
